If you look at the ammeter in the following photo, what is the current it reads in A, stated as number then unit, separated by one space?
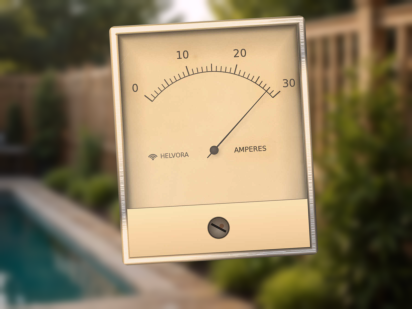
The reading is 28 A
